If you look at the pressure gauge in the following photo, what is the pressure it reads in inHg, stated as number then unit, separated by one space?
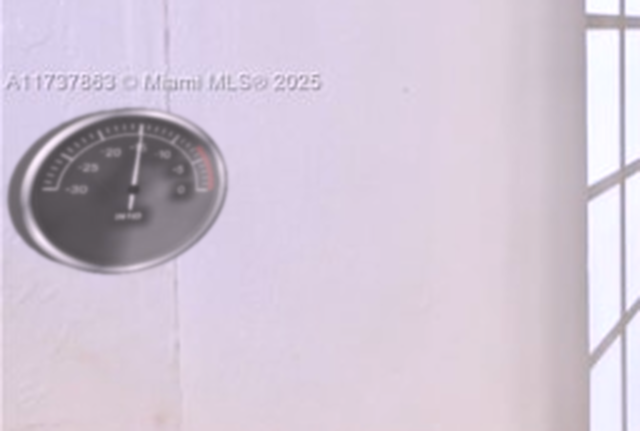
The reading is -15 inHg
